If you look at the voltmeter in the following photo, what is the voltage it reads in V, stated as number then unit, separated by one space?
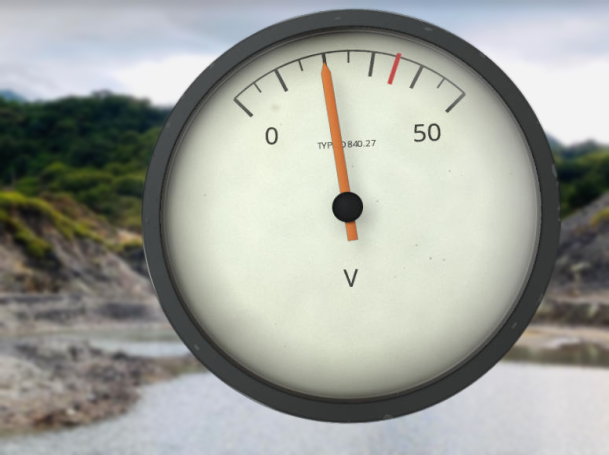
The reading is 20 V
